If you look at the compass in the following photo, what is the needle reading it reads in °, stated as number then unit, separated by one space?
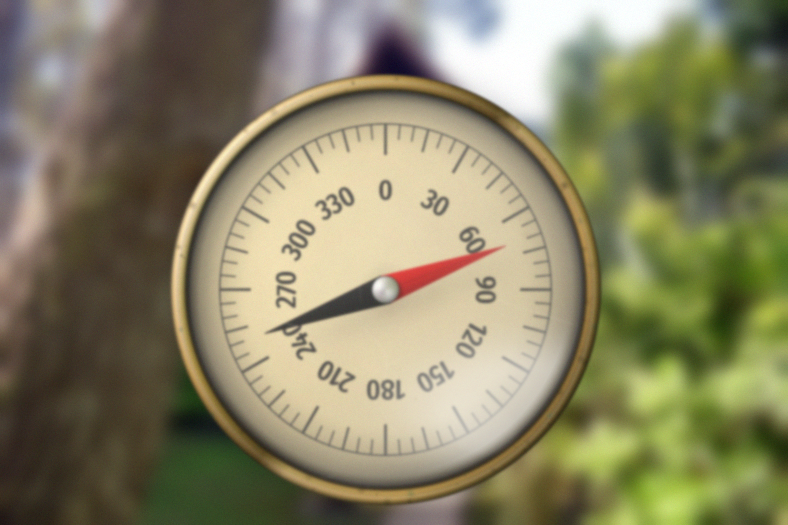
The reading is 70 °
